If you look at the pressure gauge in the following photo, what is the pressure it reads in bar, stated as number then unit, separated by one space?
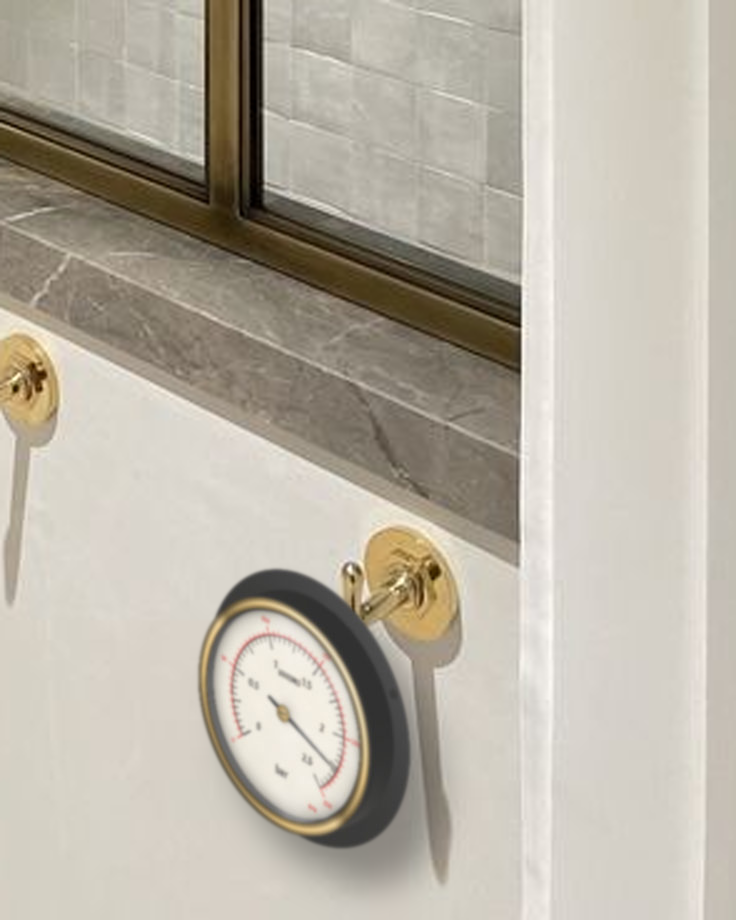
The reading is 2.25 bar
